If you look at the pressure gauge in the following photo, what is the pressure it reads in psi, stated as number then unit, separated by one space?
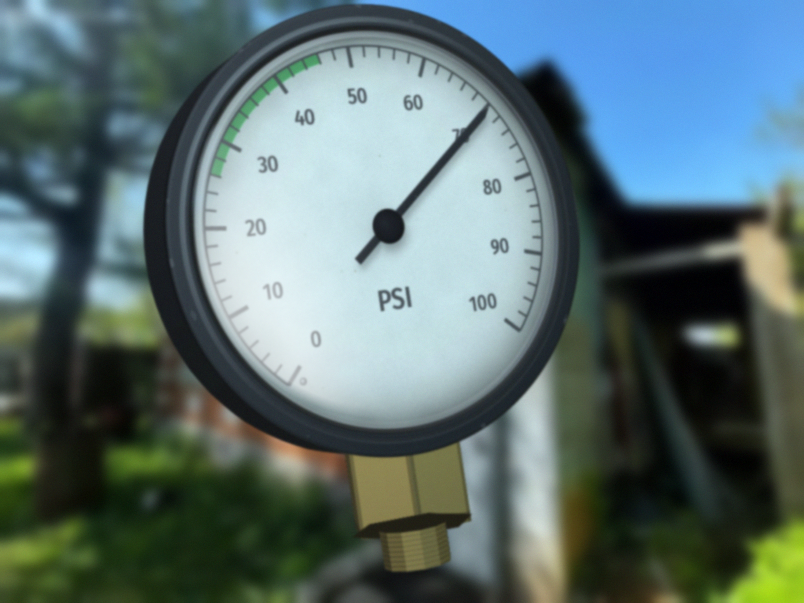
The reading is 70 psi
